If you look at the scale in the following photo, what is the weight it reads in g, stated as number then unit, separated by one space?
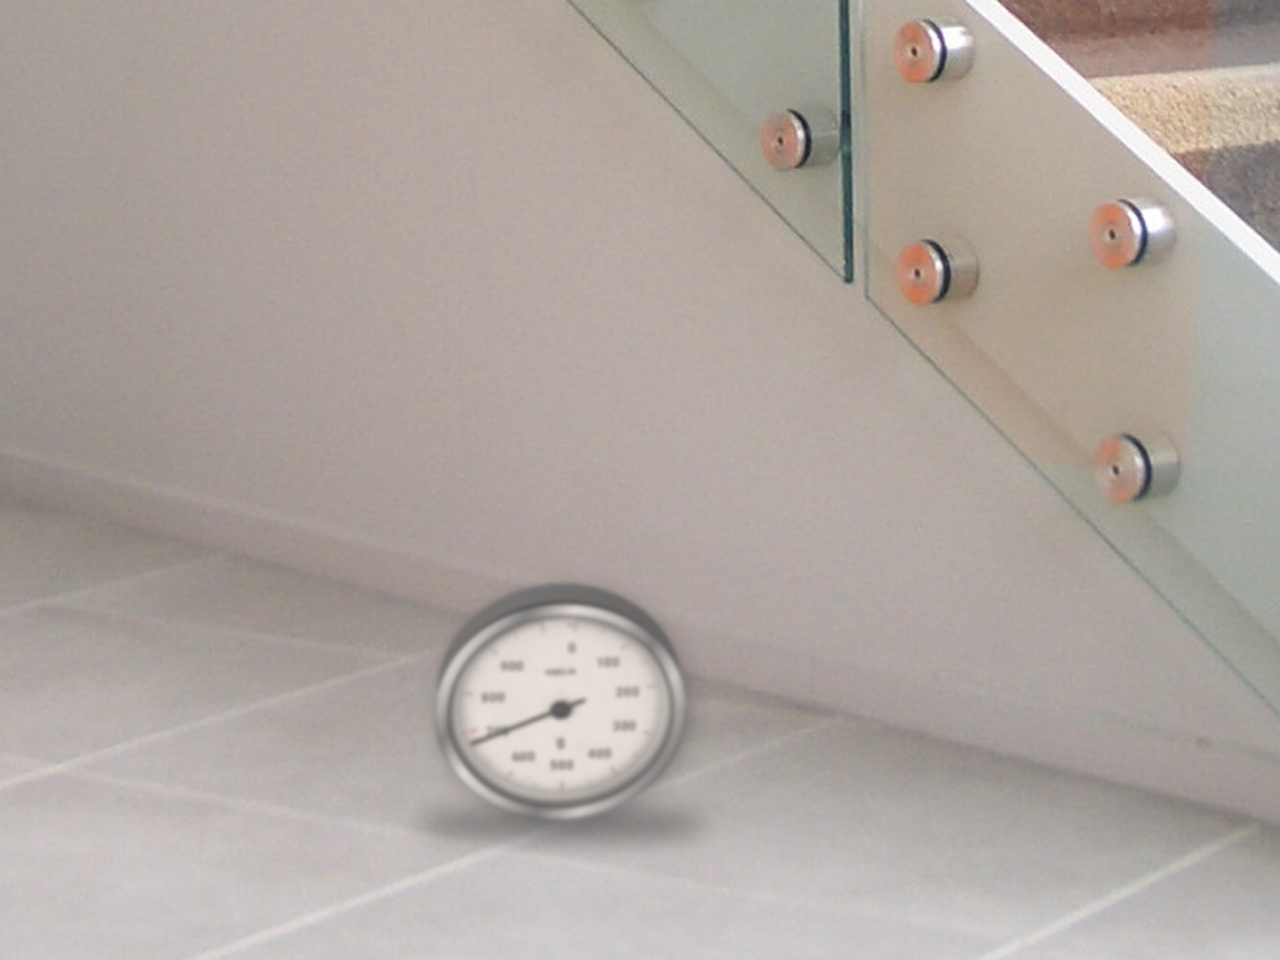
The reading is 700 g
